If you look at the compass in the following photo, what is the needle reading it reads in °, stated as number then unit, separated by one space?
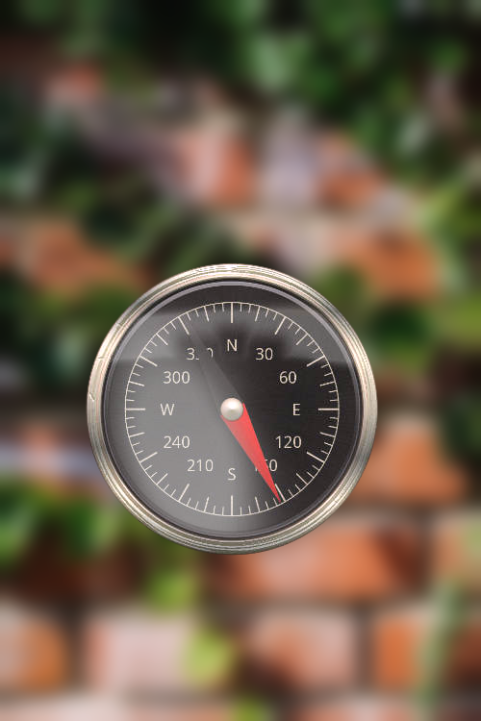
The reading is 152.5 °
